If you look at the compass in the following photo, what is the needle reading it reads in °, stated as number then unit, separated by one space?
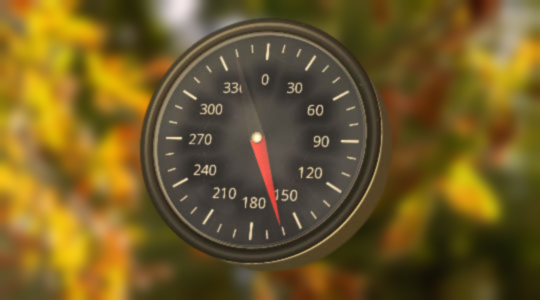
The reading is 160 °
